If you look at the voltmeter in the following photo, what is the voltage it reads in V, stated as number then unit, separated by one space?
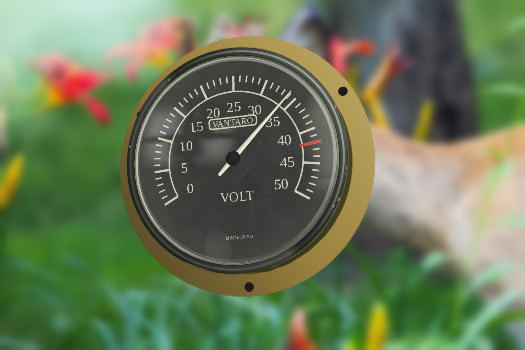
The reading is 34 V
